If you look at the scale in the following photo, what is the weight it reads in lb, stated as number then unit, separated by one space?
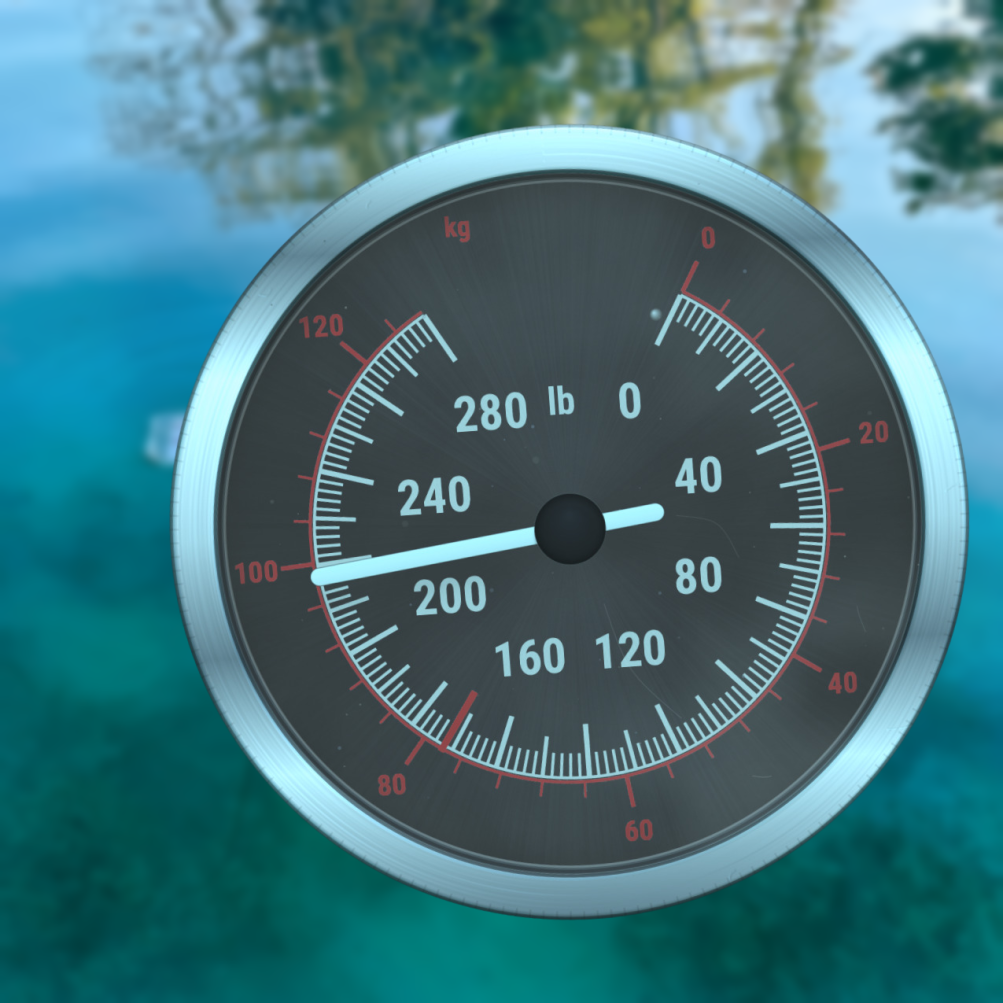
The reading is 218 lb
